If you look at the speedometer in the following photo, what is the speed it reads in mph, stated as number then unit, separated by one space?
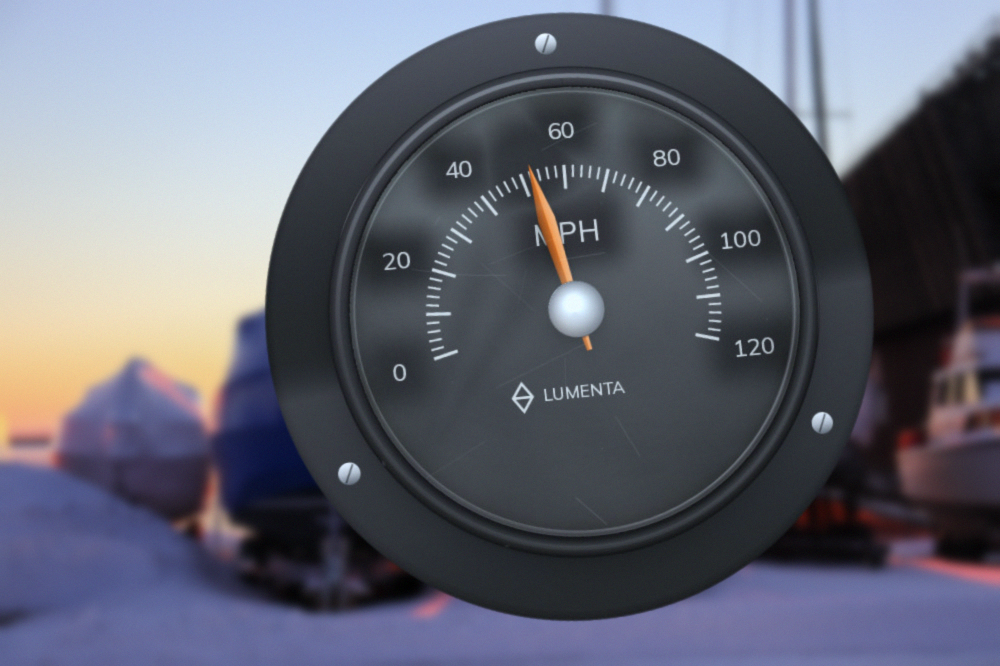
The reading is 52 mph
